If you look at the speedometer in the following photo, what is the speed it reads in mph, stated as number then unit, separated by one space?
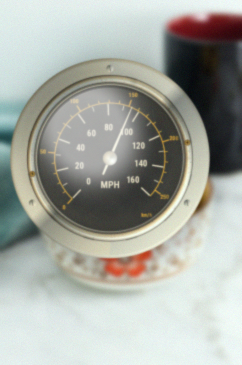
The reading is 95 mph
